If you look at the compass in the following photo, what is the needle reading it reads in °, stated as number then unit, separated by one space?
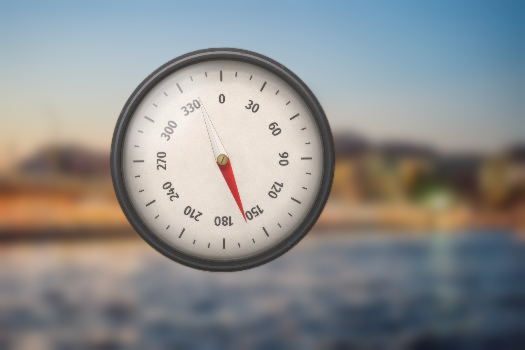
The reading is 160 °
